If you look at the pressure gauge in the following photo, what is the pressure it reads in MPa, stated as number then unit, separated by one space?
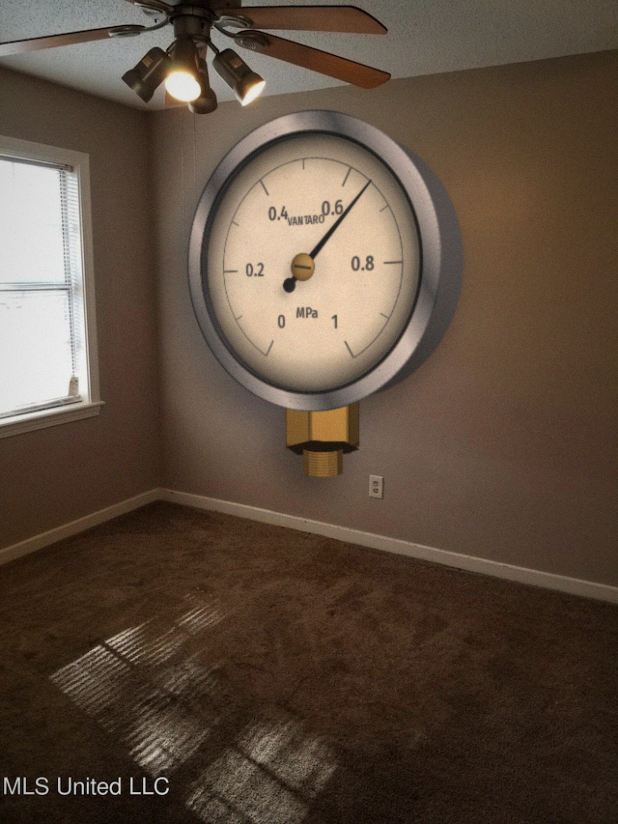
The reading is 0.65 MPa
